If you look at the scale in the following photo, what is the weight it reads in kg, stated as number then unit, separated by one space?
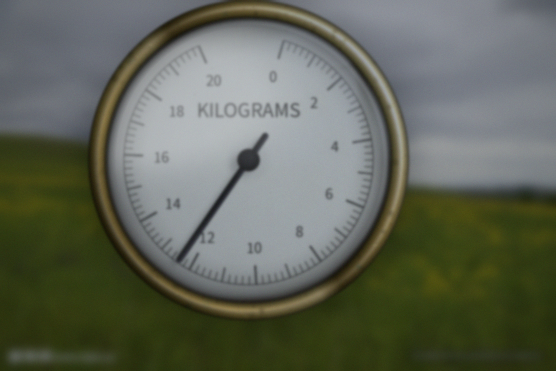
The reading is 12.4 kg
